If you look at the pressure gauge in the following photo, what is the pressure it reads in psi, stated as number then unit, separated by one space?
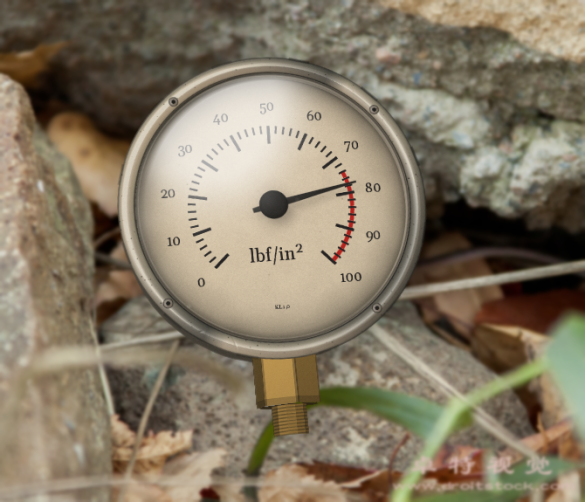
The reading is 78 psi
